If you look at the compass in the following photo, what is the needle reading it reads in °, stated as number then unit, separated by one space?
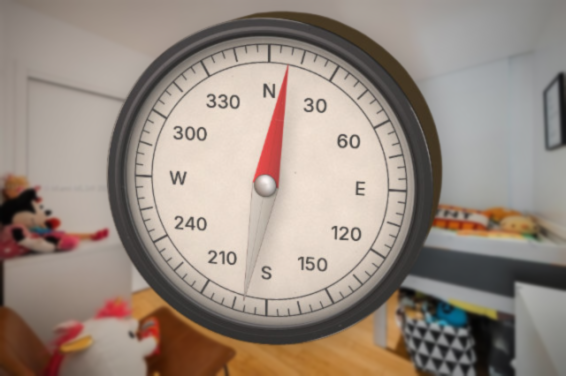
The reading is 10 °
